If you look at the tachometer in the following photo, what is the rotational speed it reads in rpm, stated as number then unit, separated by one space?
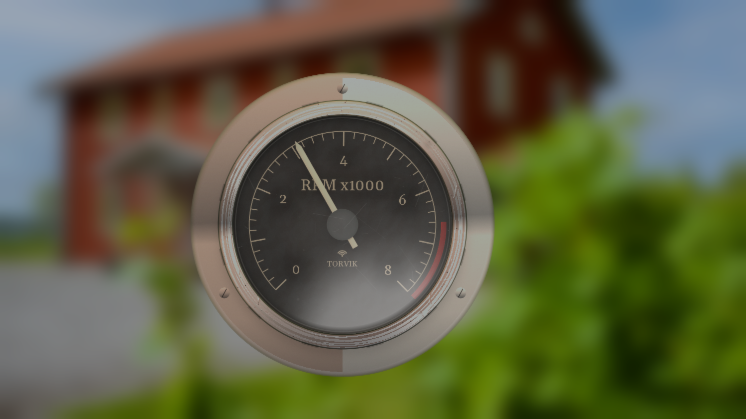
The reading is 3100 rpm
